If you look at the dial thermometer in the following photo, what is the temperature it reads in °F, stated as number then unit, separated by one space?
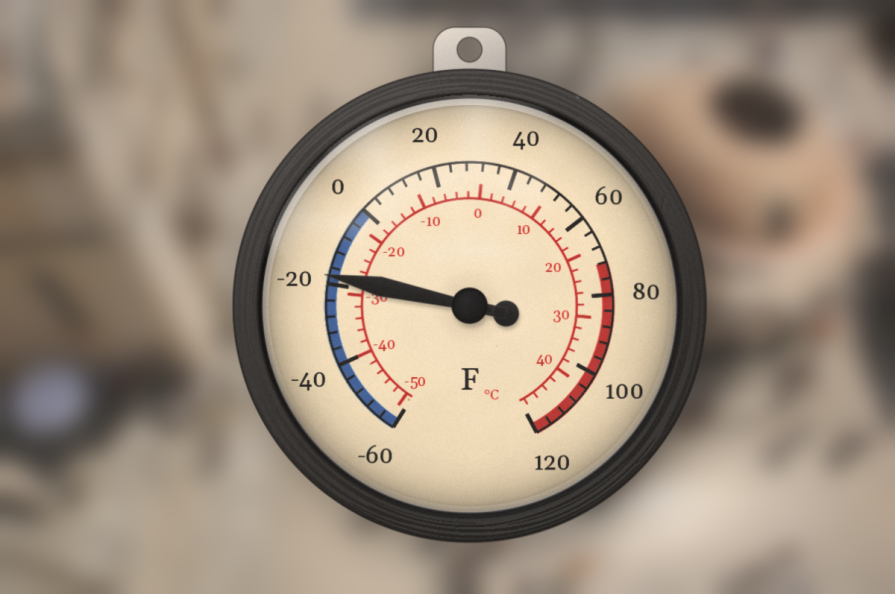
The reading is -18 °F
